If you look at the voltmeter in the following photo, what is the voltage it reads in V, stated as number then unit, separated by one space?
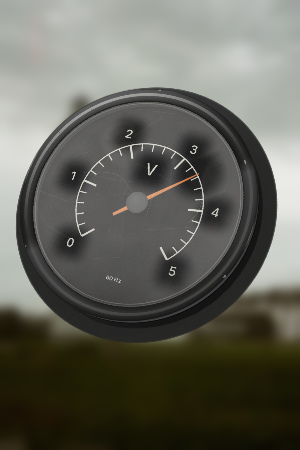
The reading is 3.4 V
